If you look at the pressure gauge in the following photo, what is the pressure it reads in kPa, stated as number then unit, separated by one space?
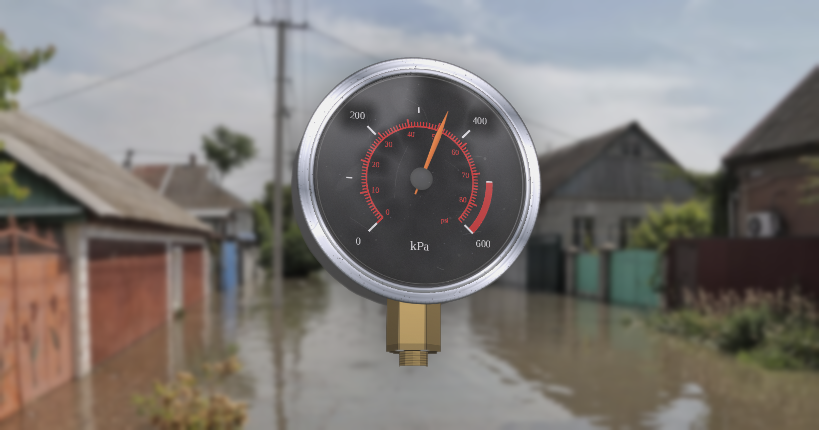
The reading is 350 kPa
